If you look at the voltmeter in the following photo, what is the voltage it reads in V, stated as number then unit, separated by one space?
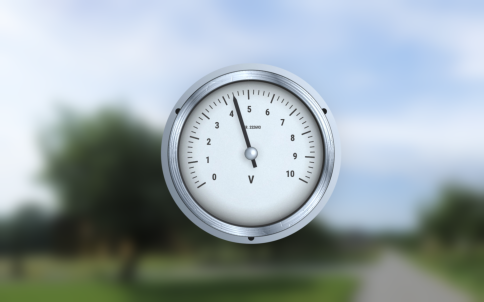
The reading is 4.4 V
